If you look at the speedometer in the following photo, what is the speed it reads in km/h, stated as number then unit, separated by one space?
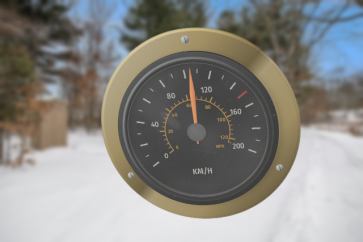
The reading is 105 km/h
